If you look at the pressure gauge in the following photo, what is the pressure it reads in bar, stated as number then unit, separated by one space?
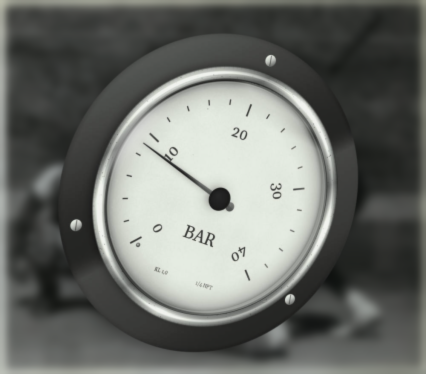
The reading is 9 bar
